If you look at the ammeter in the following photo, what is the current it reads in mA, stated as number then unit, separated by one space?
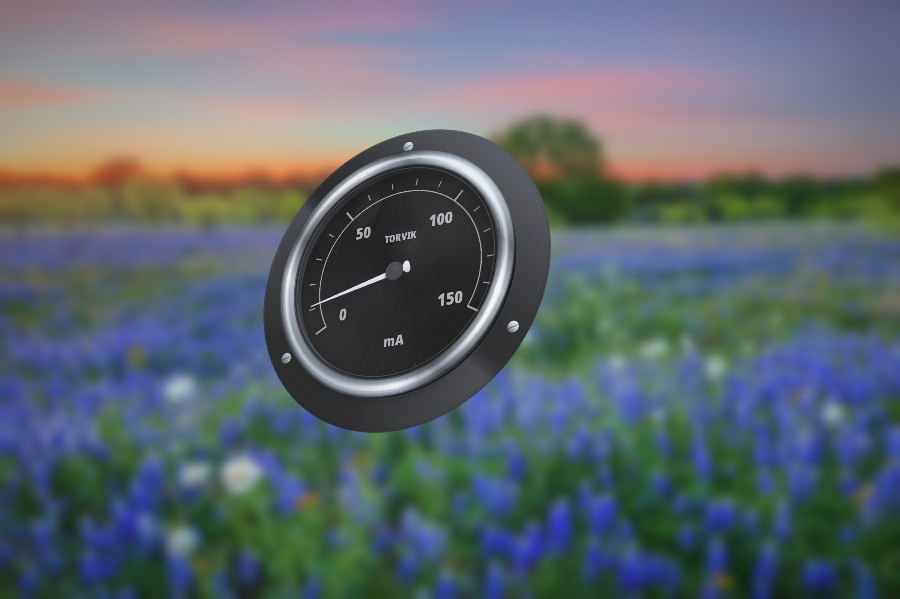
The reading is 10 mA
